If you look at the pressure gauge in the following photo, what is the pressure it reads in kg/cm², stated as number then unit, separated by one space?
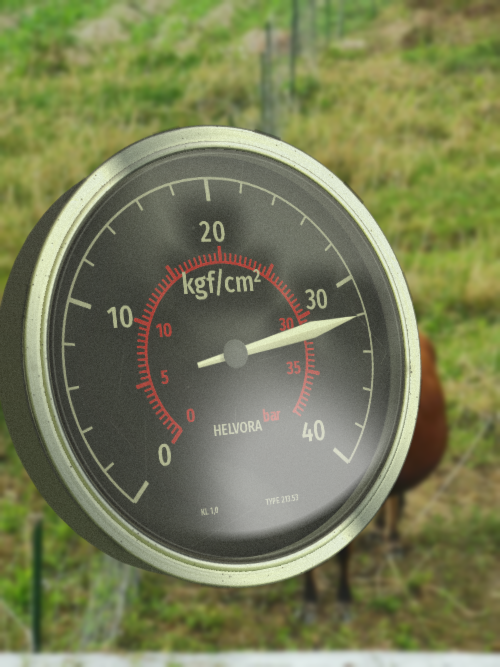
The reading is 32 kg/cm²
